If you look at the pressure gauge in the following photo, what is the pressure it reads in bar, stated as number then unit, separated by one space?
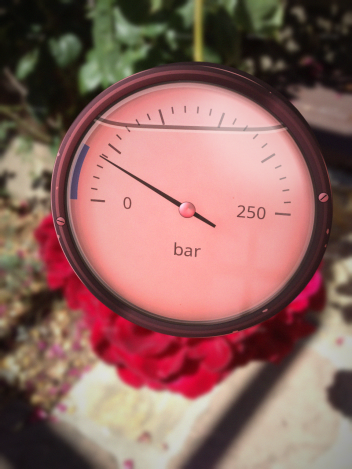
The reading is 40 bar
